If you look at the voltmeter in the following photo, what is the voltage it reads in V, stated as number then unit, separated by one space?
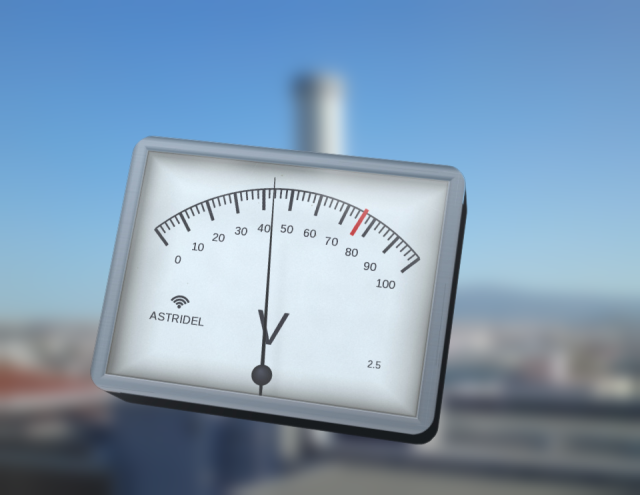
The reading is 44 V
